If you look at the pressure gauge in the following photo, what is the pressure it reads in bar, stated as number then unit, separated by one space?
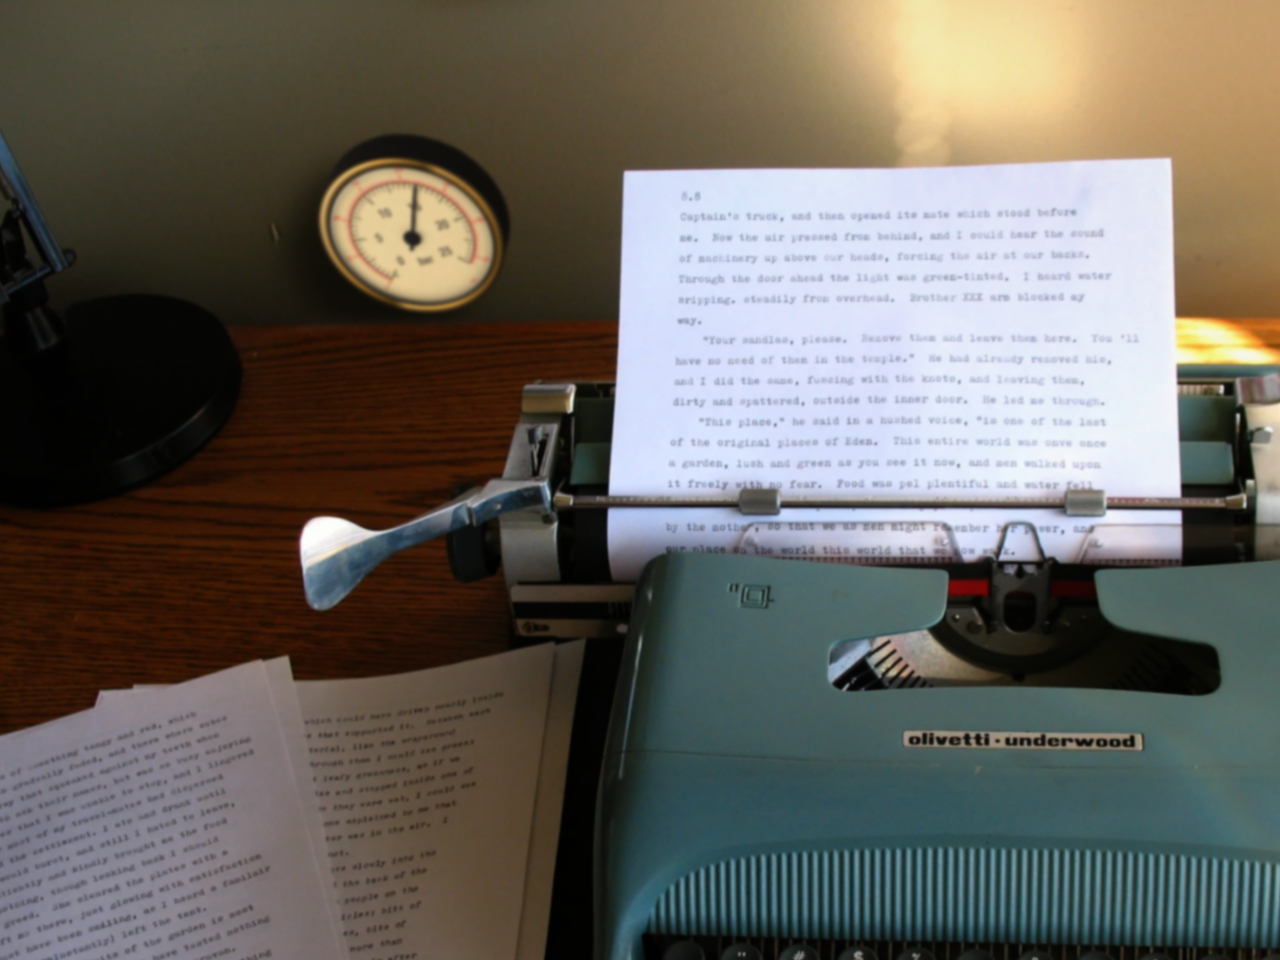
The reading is 15 bar
